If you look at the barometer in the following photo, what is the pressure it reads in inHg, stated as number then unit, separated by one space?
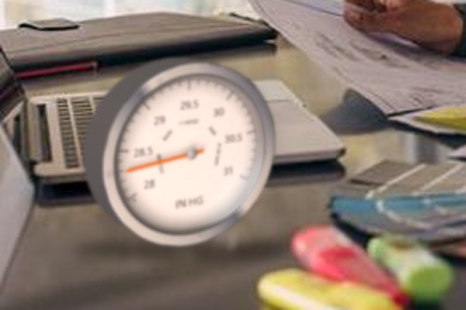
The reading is 28.3 inHg
